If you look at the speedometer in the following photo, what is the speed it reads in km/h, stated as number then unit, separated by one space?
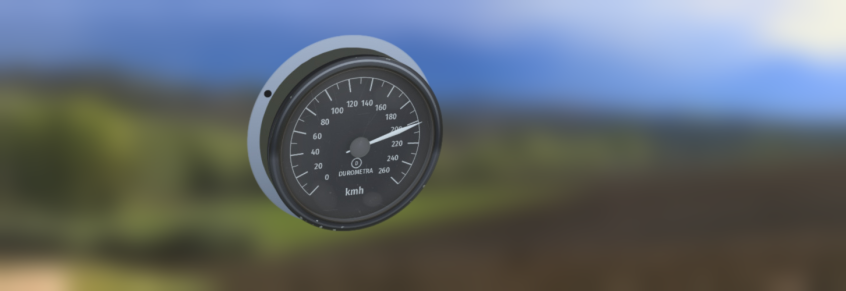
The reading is 200 km/h
